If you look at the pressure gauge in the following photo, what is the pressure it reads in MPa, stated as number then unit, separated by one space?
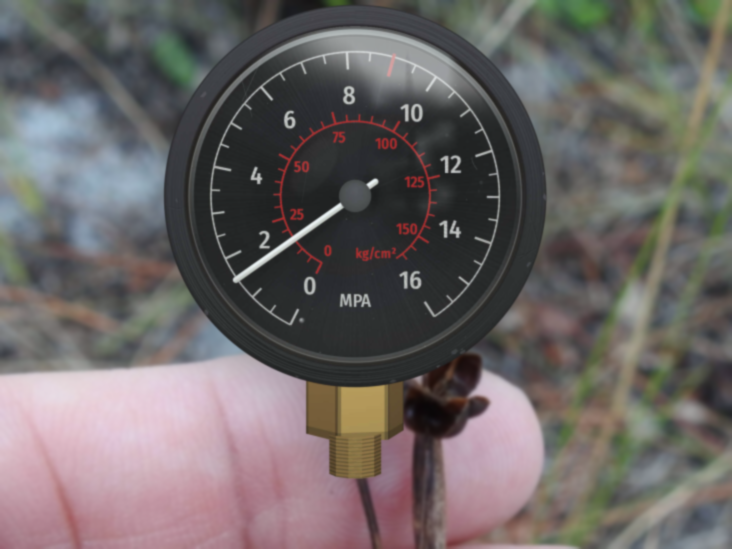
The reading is 1.5 MPa
